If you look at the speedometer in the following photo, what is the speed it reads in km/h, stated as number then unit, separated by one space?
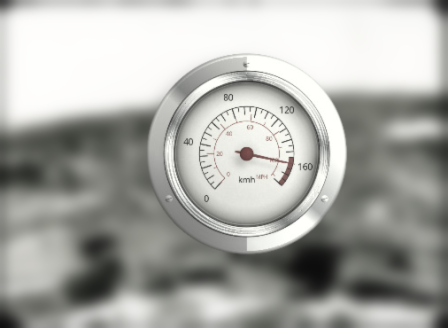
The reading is 160 km/h
